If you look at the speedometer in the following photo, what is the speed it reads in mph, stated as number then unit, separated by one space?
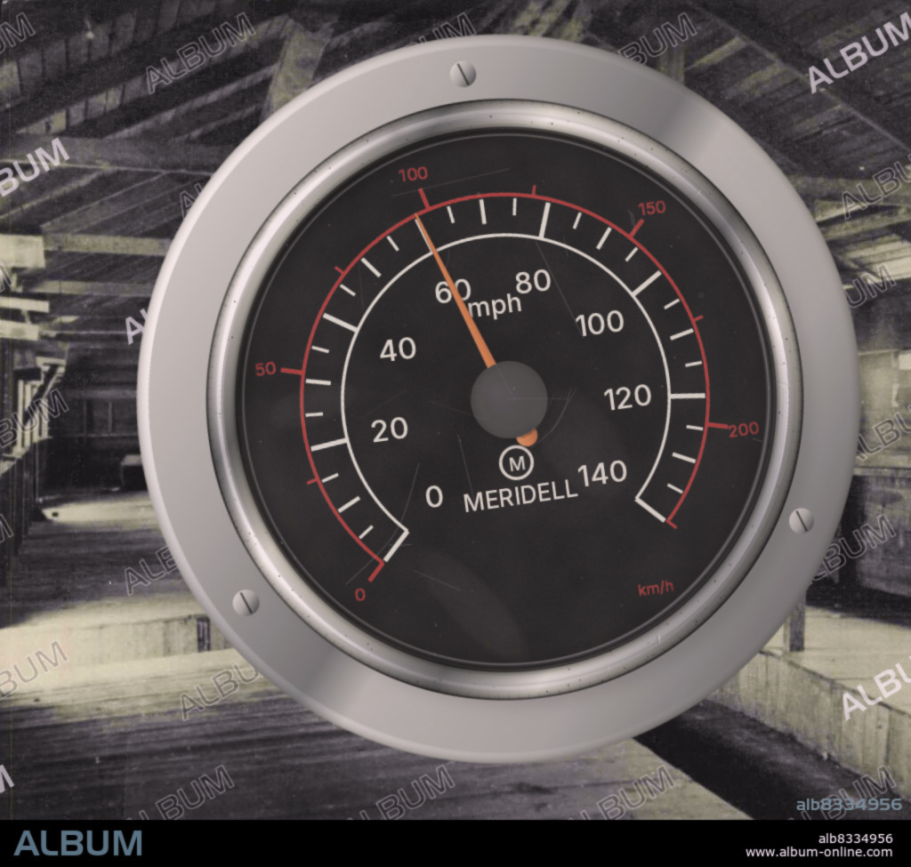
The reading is 60 mph
